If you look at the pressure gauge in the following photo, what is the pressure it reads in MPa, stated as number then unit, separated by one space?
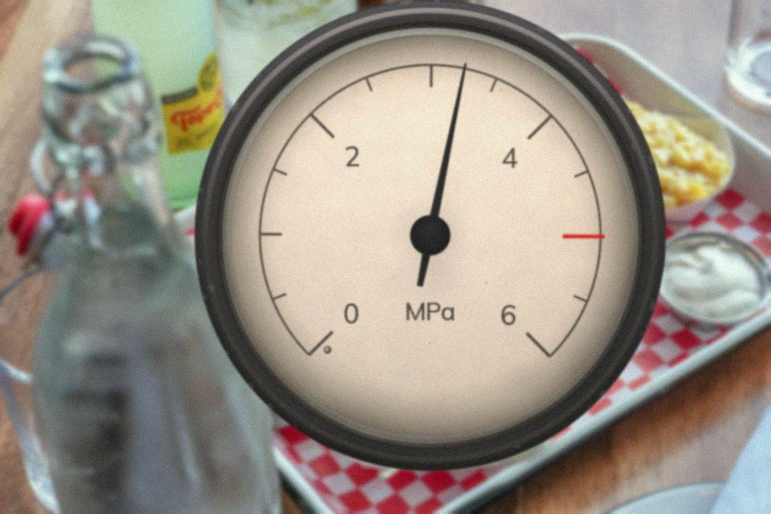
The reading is 3.25 MPa
